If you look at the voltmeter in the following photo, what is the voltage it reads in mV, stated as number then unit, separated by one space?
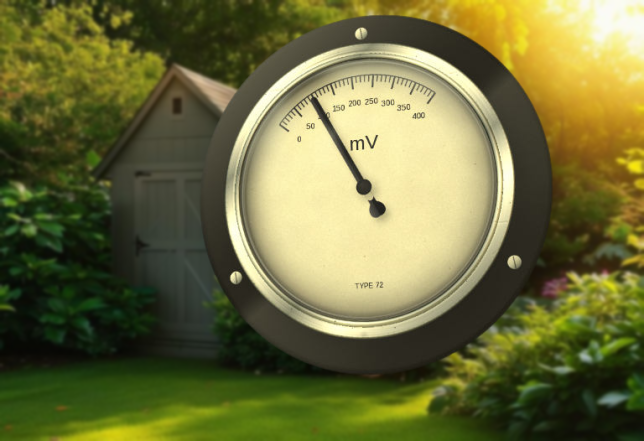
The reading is 100 mV
